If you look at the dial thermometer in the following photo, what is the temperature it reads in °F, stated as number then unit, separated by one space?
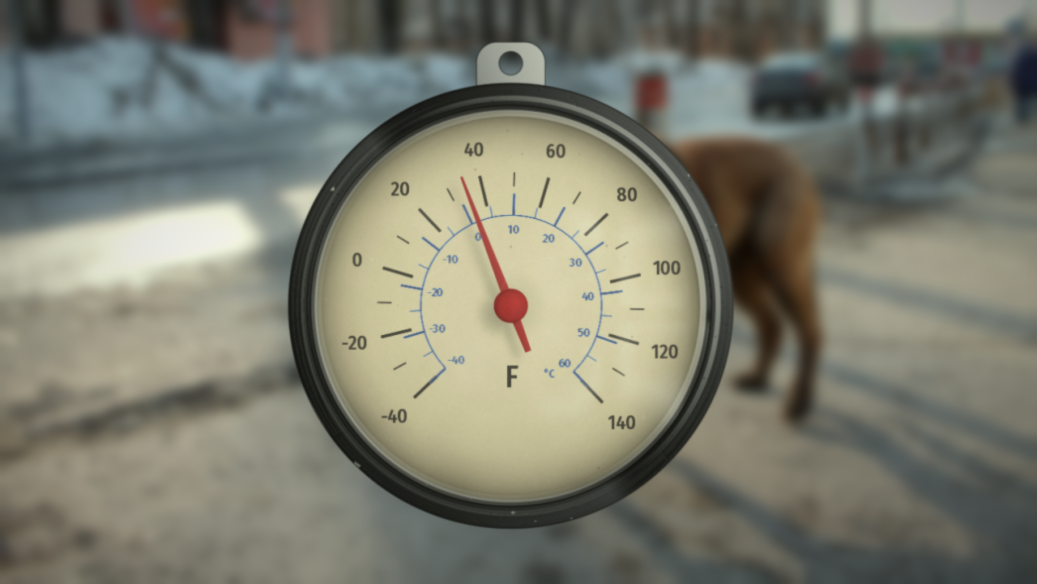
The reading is 35 °F
